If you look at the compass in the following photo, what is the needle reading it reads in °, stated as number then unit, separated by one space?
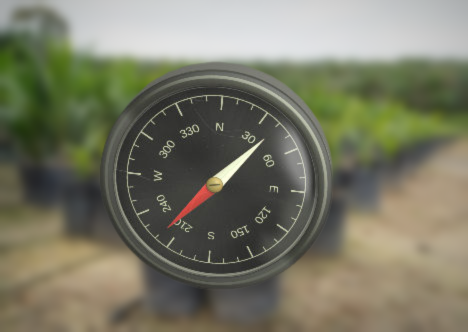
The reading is 220 °
